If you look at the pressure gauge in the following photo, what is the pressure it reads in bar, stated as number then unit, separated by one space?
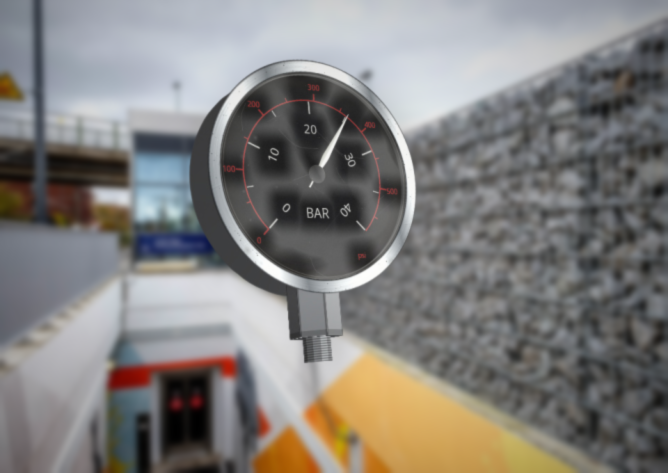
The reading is 25 bar
